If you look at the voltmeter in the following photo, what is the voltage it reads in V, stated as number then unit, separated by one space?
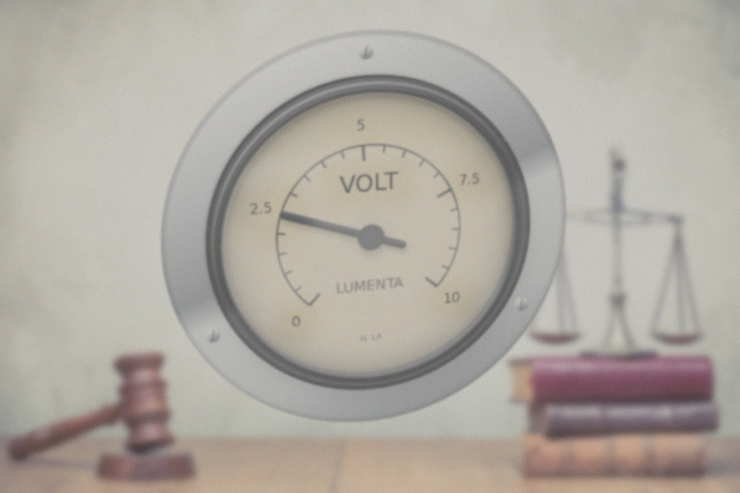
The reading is 2.5 V
